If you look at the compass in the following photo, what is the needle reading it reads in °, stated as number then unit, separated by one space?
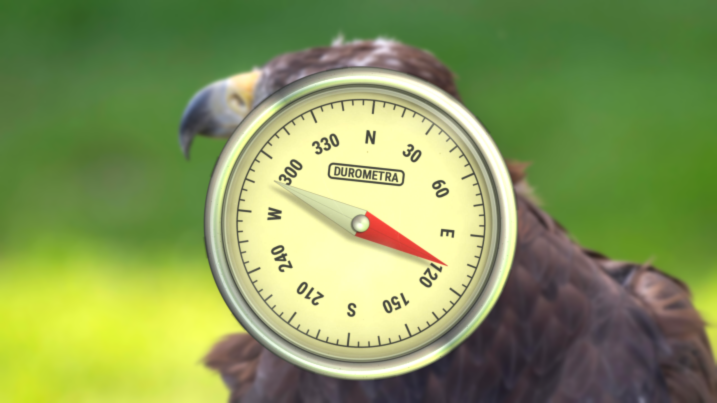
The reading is 110 °
